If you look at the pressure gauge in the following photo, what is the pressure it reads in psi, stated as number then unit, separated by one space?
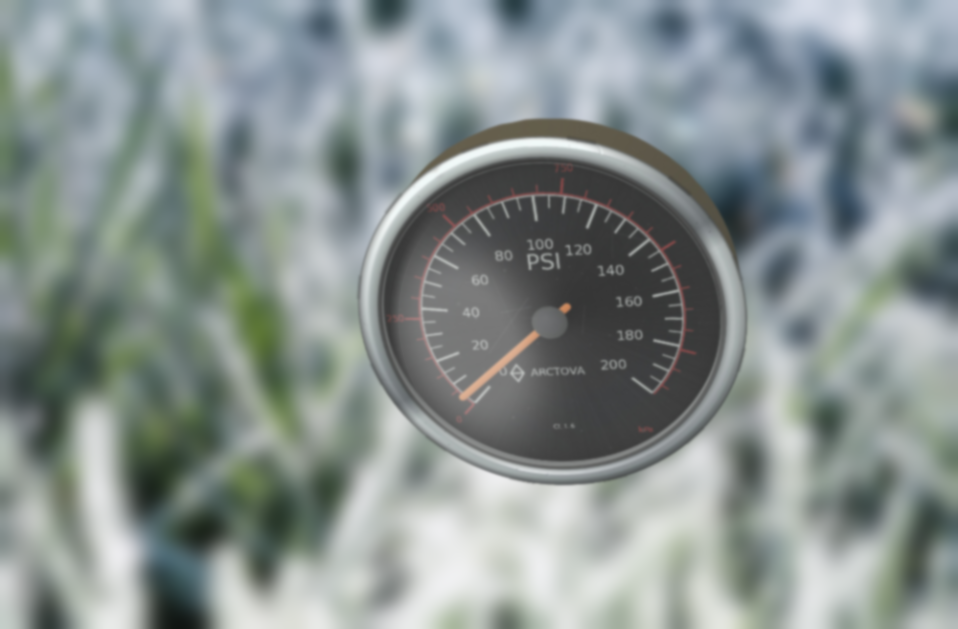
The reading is 5 psi
